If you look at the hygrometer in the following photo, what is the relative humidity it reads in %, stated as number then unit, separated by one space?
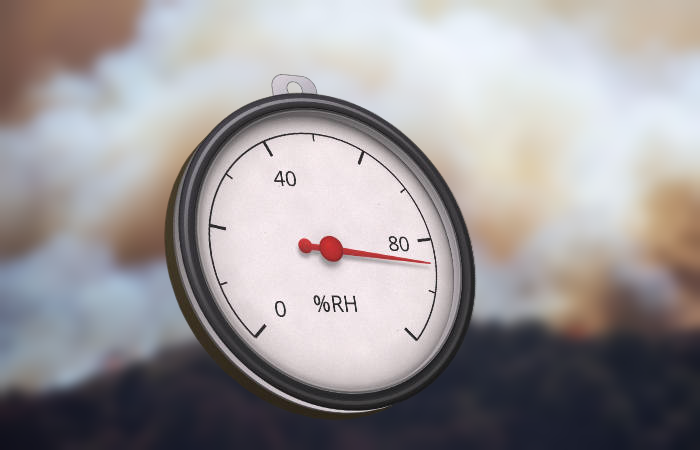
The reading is 85 %
